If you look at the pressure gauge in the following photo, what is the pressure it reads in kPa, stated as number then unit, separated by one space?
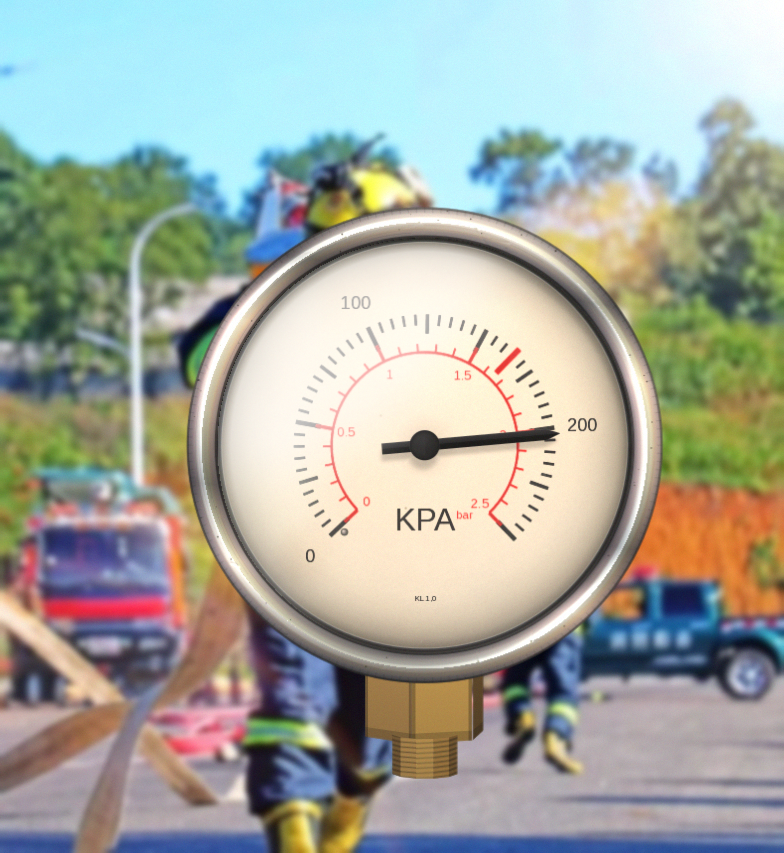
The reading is 202.5 kPa
